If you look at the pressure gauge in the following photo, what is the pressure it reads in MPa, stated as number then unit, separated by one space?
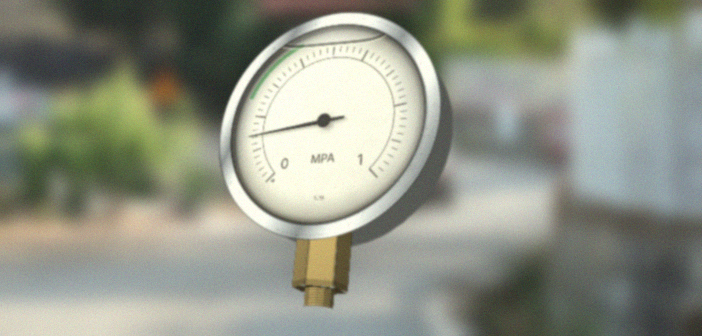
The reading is 0.14 MPa
